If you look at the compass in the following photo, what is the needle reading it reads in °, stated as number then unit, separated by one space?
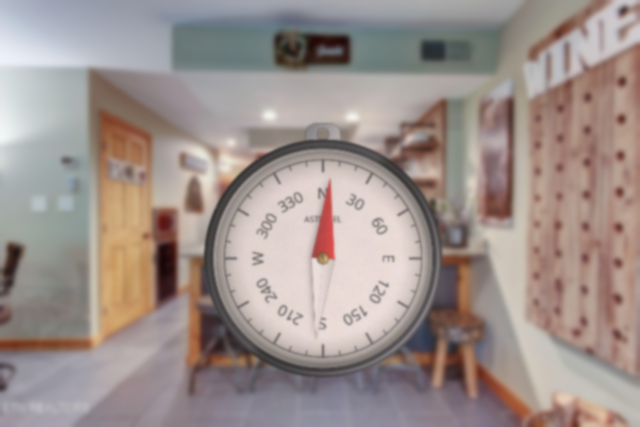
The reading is 5 °
